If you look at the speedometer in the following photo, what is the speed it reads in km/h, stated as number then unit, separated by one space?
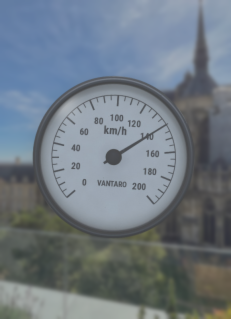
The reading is 140 km/h
